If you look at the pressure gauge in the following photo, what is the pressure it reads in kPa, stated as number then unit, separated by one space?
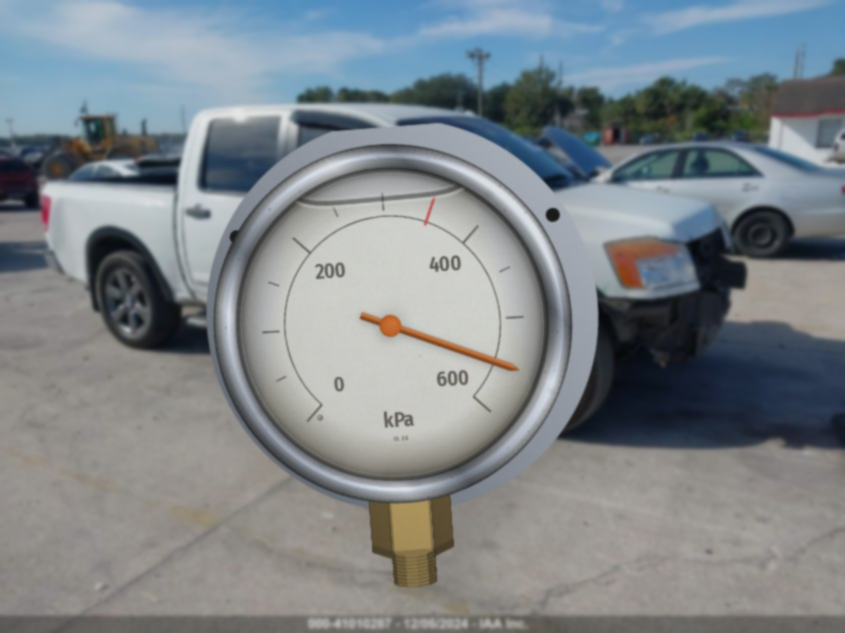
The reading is 550 kPa
